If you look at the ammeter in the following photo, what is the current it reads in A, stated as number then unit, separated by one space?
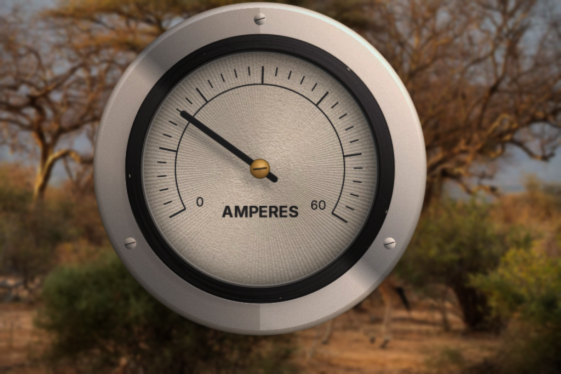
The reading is 16 A
